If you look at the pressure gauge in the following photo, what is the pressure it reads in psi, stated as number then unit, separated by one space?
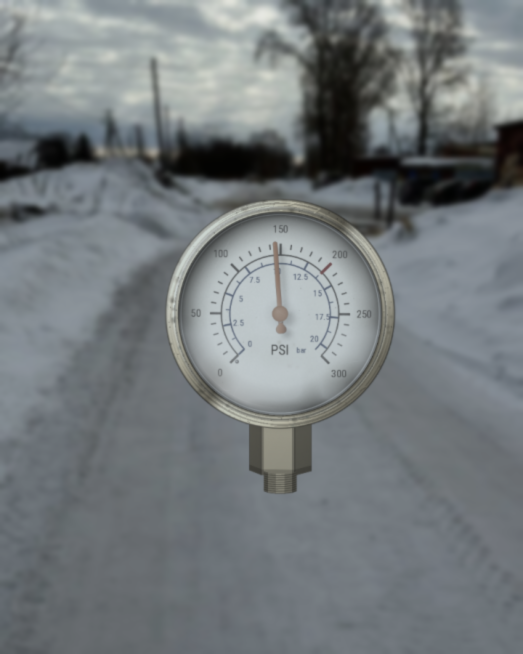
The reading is 145 psi
